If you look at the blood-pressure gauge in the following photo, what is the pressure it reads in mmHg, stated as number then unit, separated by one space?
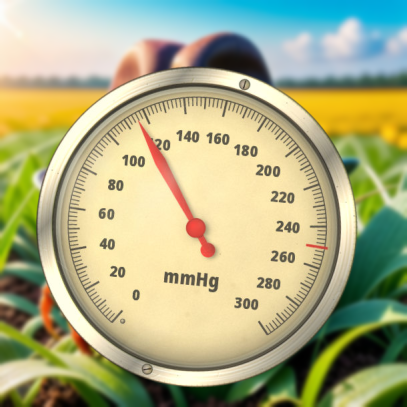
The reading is 116 mmHg
